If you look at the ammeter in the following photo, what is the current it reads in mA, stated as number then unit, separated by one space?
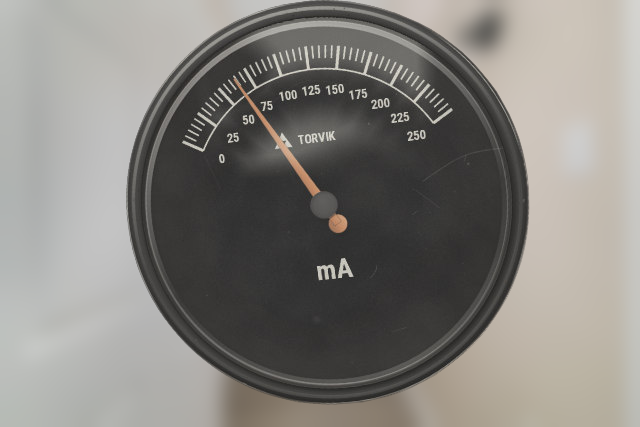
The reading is 65 mA
